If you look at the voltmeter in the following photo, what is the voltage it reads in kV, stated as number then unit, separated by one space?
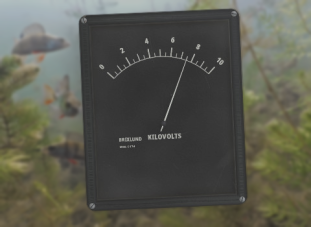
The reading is 7.5 kV
